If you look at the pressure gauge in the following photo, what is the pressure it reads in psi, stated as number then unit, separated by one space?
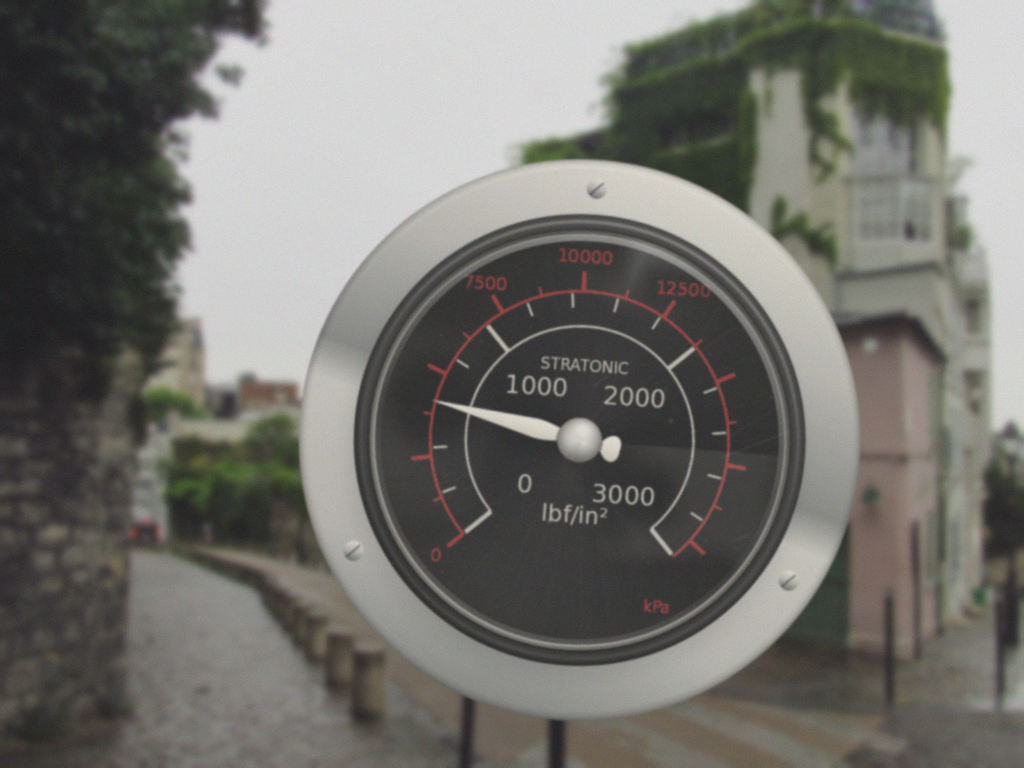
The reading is 600 psi
